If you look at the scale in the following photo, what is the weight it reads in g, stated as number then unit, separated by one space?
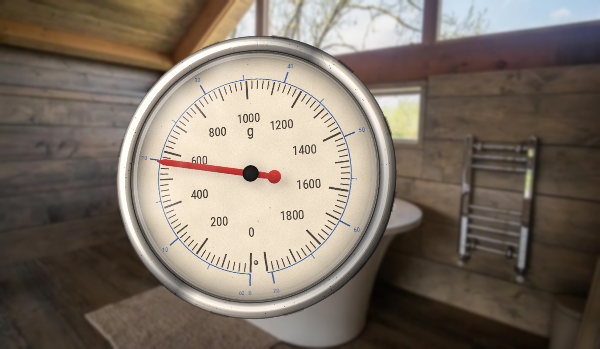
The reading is 560 g
